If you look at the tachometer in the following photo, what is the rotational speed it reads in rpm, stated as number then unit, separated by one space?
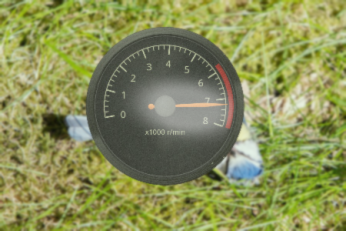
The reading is 7200 rpm
